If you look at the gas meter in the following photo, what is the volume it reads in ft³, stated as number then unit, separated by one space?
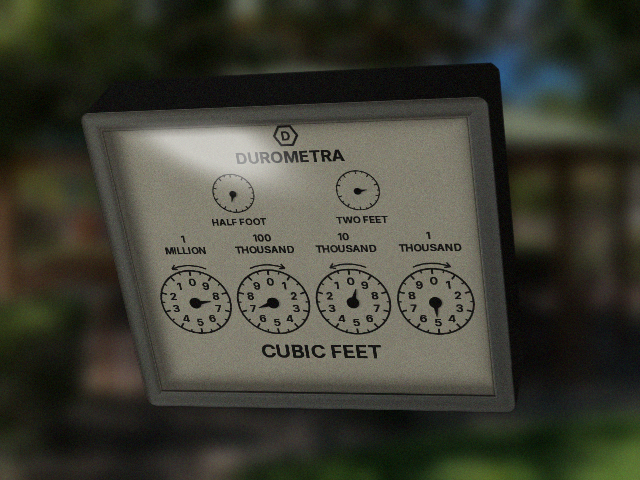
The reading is 769500 ft³
